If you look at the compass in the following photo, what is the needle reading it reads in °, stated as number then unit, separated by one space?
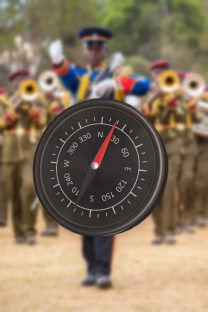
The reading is 20 °
